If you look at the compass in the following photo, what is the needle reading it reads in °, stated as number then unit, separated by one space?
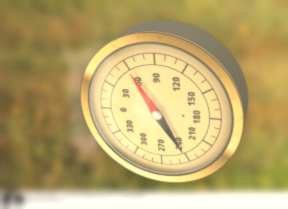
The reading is 60 °
